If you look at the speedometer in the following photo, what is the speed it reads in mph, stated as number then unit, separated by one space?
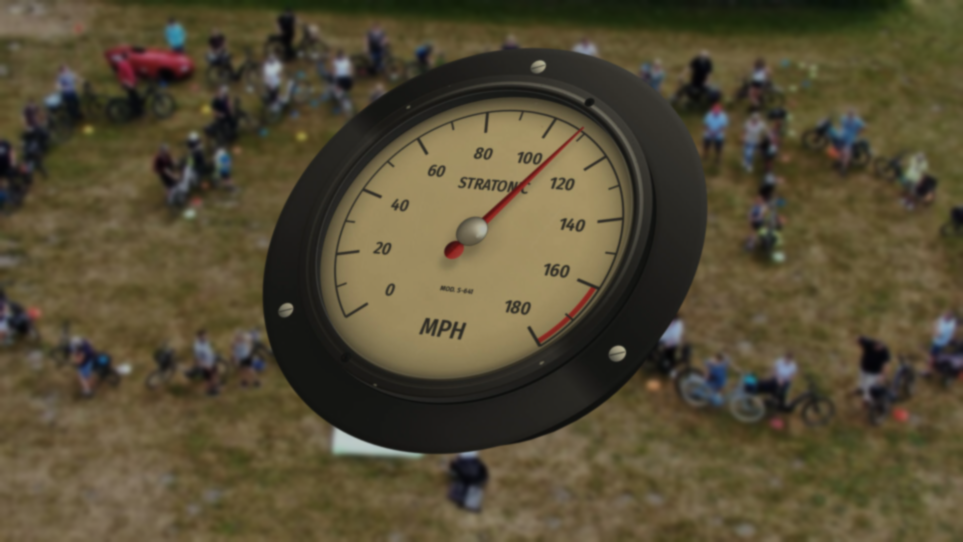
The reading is 110 mph
